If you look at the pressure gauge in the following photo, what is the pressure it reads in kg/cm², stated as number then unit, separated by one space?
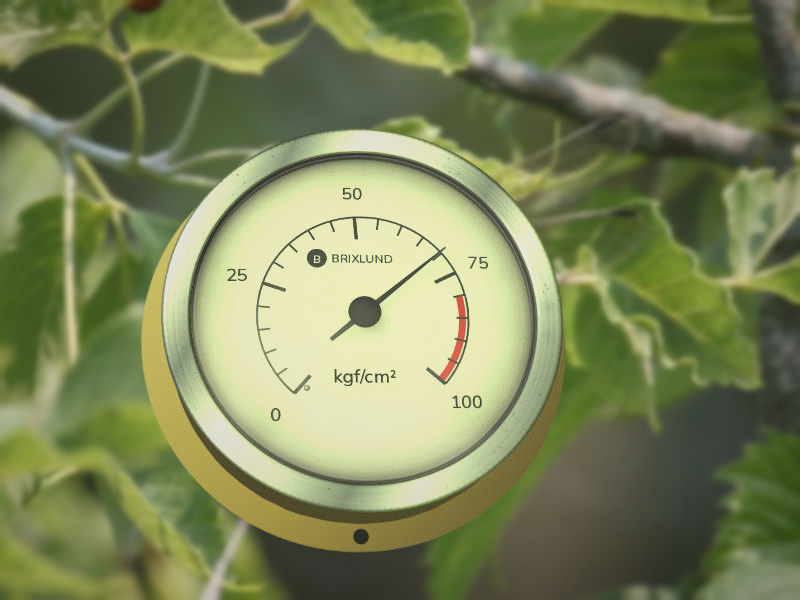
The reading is 70 kg/cm²
